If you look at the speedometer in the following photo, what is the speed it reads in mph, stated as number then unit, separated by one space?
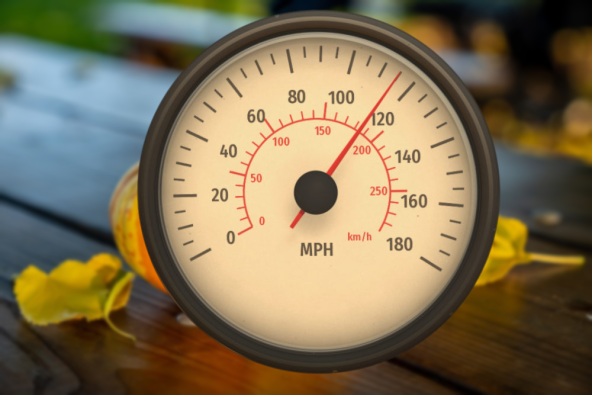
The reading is 115 mph
